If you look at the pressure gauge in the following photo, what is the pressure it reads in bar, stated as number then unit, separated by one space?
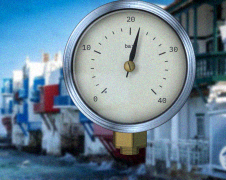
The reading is 22 bar
